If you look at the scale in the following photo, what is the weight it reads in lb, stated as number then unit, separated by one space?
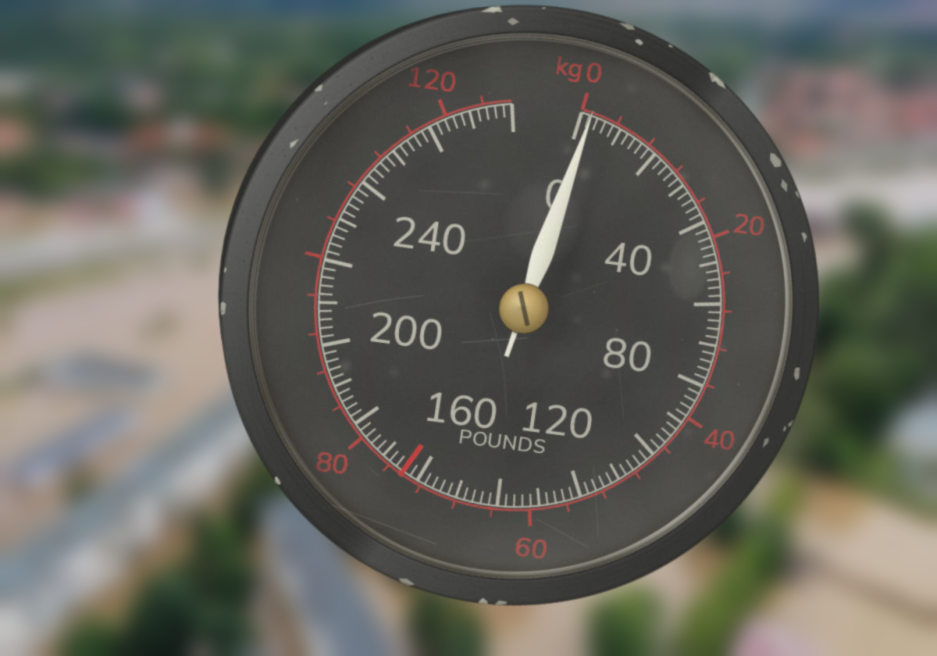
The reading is 2 lb
